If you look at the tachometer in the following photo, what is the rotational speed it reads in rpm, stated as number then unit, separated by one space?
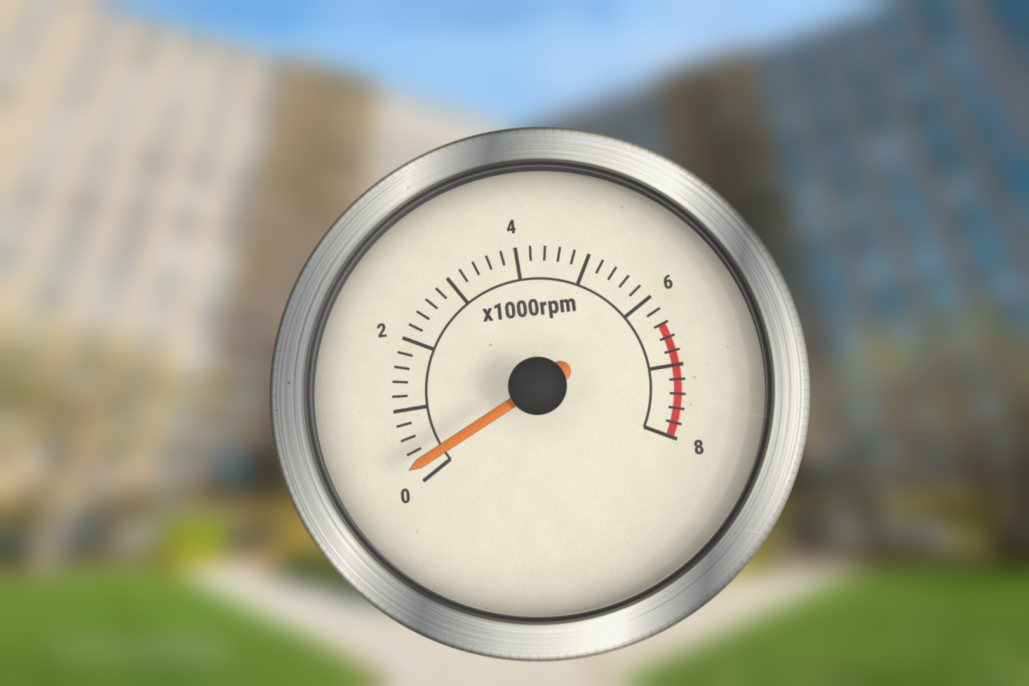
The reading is 200 rpm
